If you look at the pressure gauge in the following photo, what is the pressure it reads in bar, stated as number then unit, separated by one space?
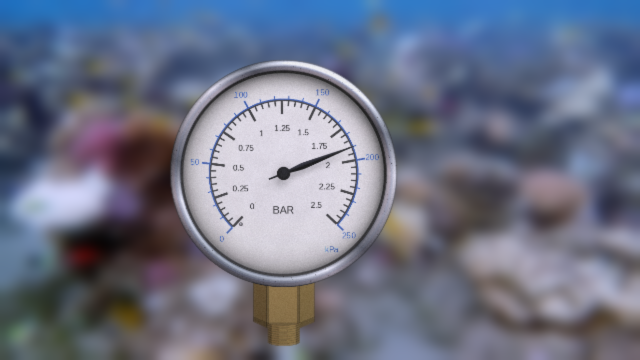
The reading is 1.9 bar
